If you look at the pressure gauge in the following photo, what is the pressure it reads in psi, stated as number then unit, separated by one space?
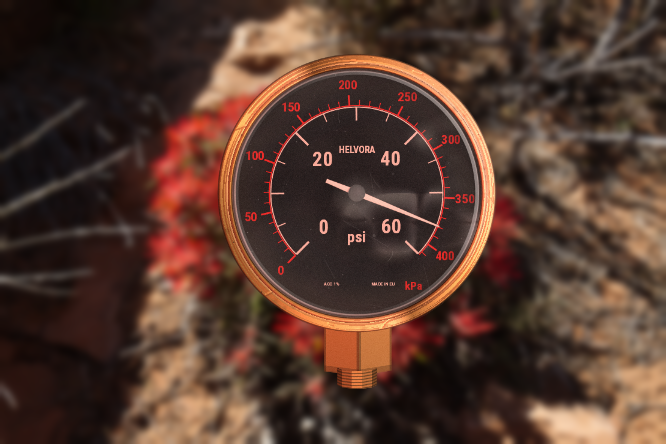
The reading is 55 psi
